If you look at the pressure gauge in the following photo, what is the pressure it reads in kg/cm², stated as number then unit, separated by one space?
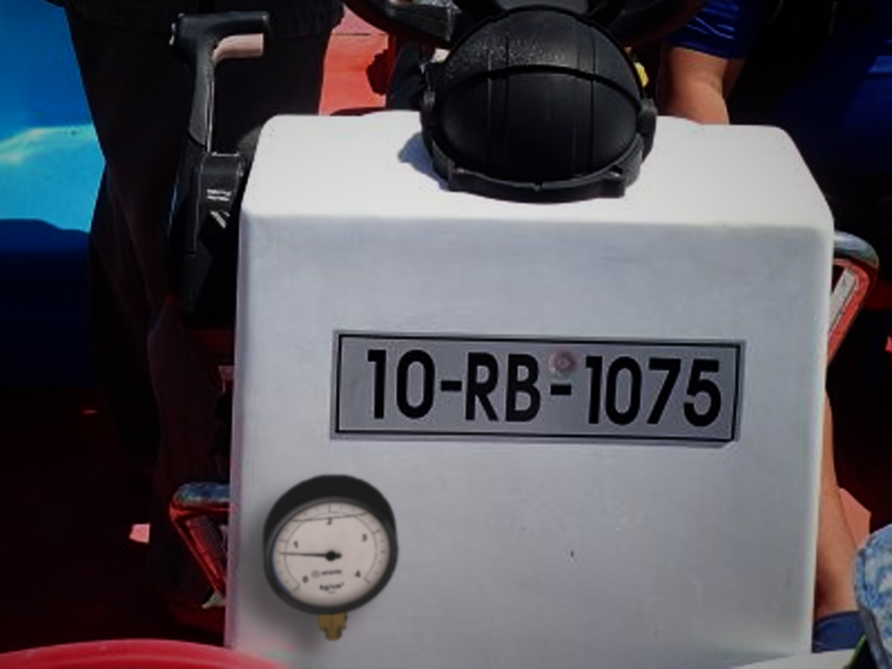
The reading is 0.8 kg/cm²
